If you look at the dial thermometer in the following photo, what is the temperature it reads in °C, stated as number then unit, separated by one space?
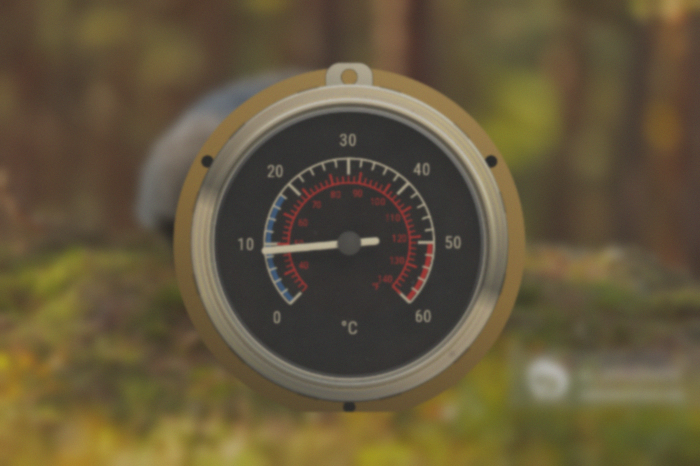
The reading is 9 °C
